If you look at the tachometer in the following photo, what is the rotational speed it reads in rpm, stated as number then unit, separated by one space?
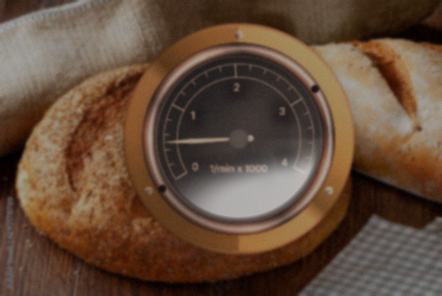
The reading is 500 rpm
